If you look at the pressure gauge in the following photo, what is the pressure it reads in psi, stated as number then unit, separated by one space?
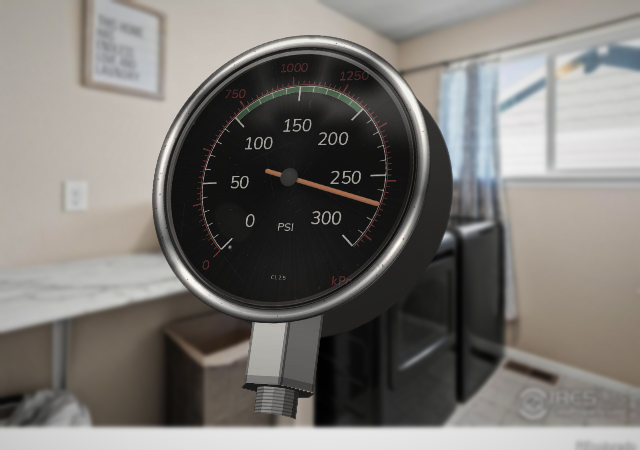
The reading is 270 psi
